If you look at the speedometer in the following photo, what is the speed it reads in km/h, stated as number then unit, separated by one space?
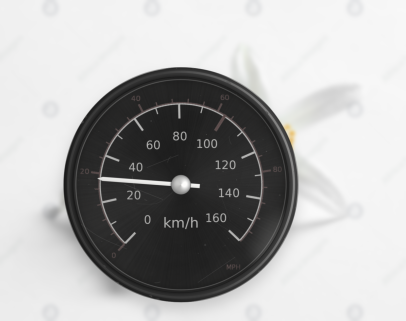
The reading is 30 km/h
